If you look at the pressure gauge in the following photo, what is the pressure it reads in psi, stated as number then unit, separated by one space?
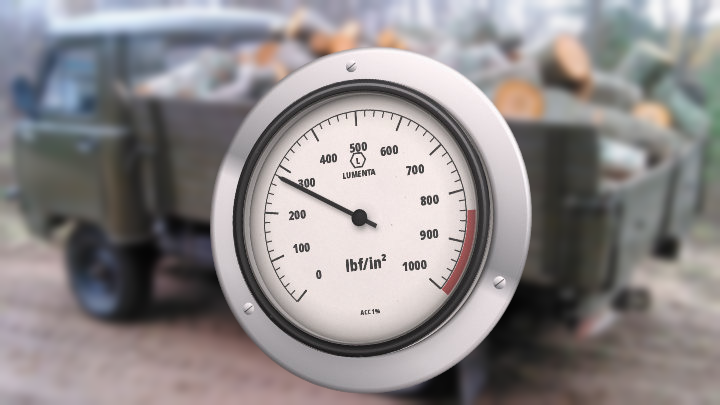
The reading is 280 psi
